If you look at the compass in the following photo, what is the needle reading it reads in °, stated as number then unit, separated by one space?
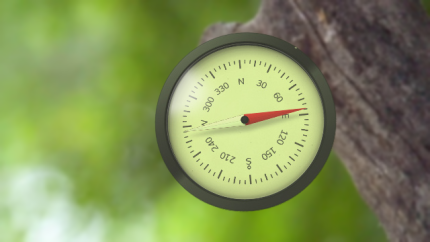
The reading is 85 °
